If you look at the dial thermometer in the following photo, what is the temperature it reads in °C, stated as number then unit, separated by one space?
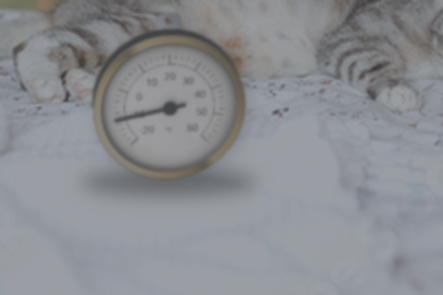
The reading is -10 °C
